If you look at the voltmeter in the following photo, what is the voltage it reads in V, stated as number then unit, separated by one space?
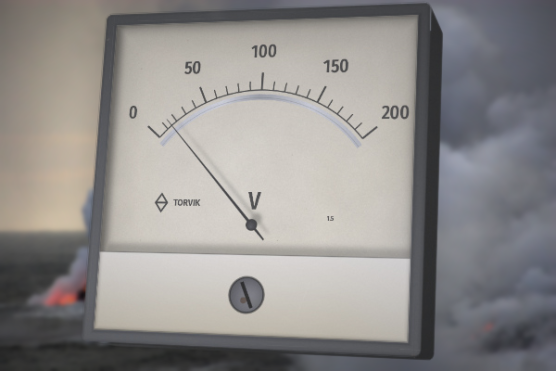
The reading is 15 V
